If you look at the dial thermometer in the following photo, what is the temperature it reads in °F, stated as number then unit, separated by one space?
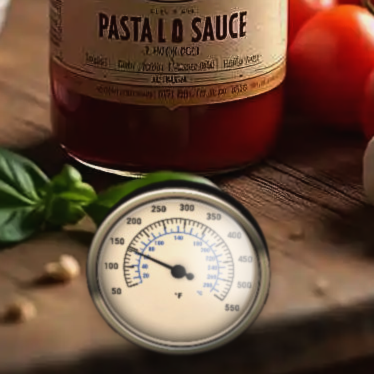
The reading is 150 °F
